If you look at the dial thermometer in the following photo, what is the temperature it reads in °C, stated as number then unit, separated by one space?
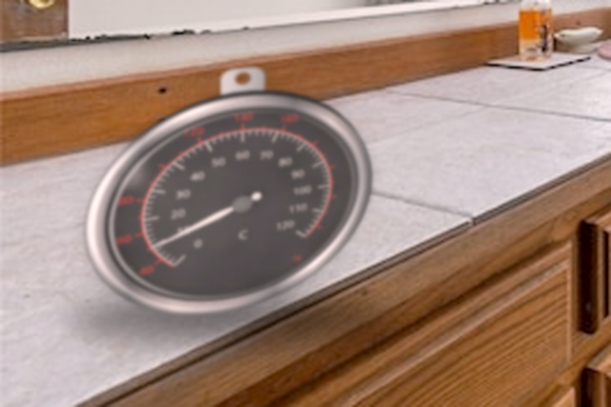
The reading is 10 °C
